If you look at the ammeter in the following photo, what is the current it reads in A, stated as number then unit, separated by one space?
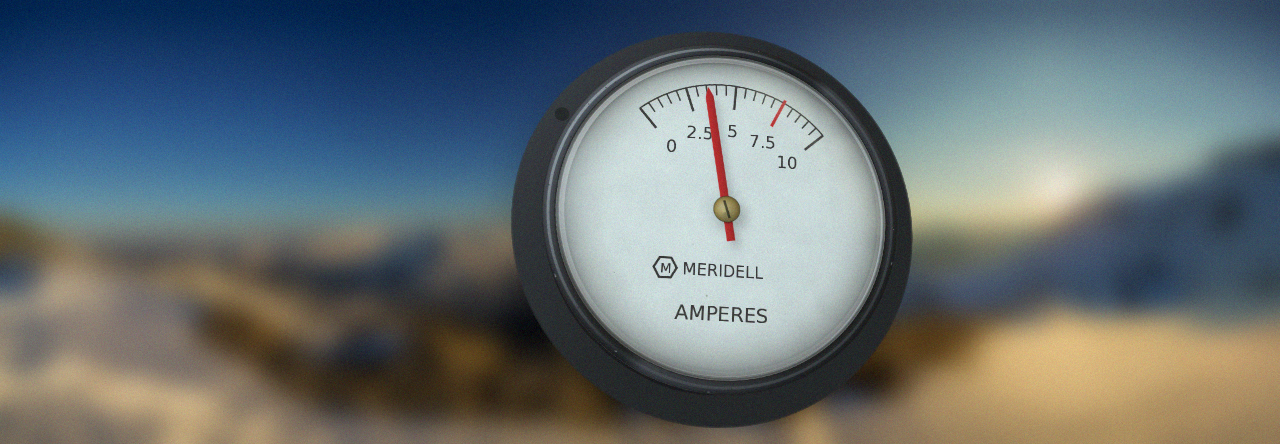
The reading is 3.5 A
